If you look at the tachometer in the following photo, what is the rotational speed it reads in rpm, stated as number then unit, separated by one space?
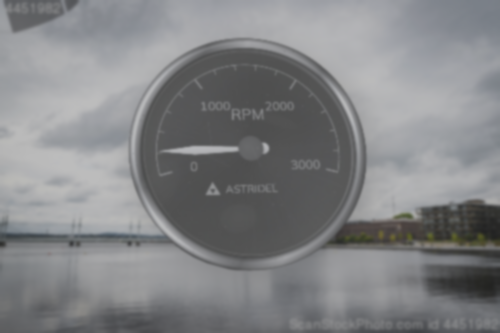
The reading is 200 rpm
